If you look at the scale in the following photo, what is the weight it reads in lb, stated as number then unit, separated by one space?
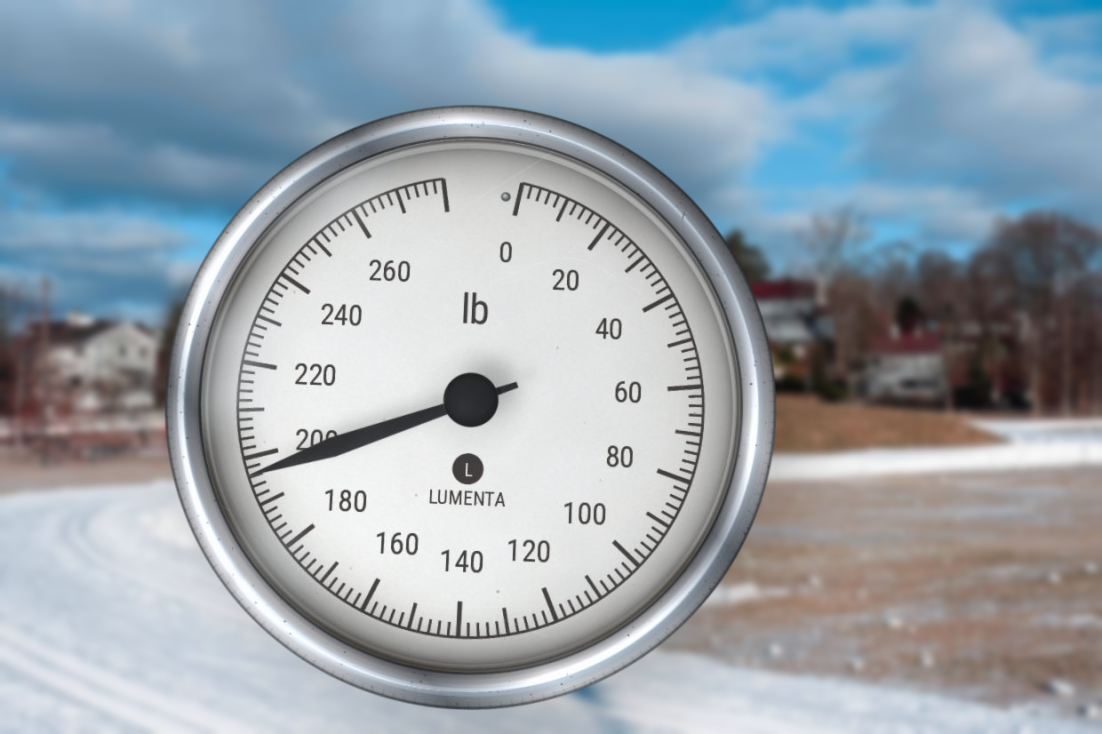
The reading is 196 lb
